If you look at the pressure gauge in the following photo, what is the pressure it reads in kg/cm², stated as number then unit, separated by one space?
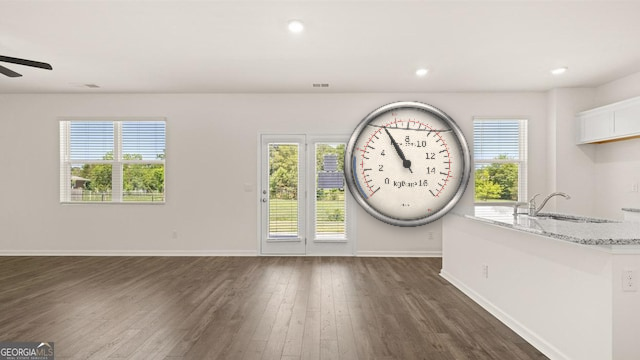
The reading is 6 kg/cm²
